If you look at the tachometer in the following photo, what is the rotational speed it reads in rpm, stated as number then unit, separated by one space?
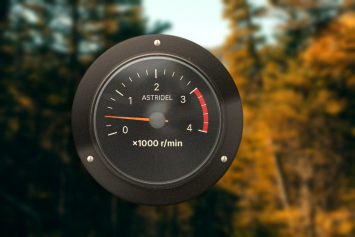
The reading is 400 rpm
